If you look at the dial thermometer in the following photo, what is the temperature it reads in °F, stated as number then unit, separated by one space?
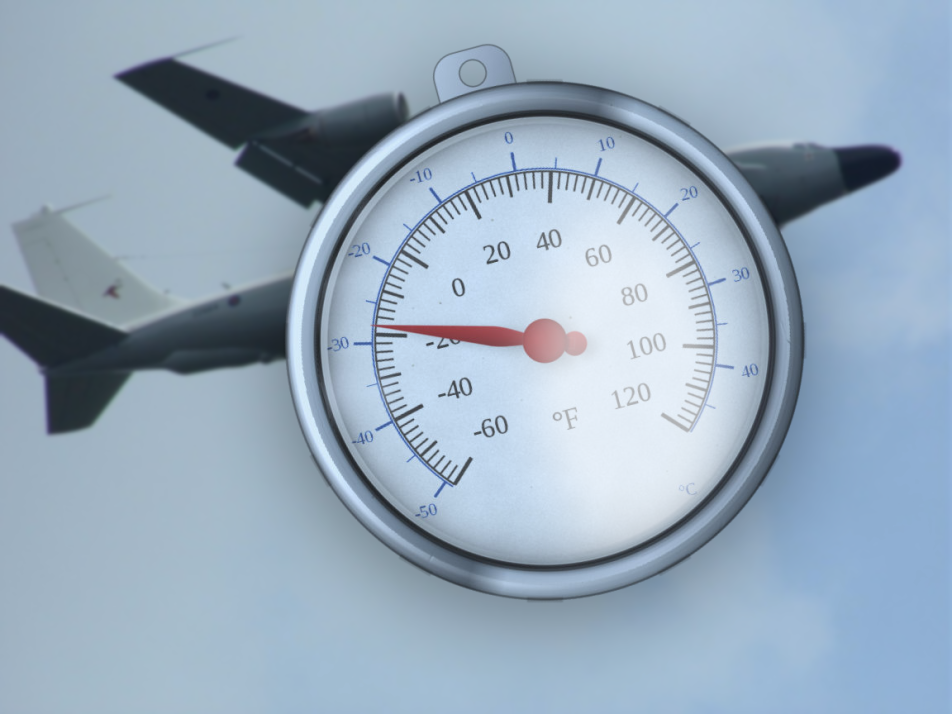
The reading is -18 °F
